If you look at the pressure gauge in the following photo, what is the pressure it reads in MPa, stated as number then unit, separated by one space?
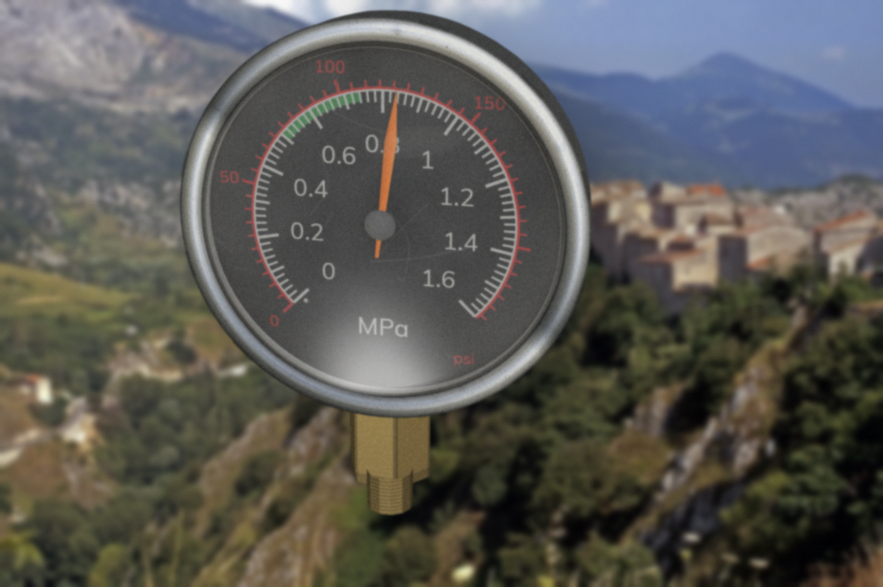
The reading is 0.84 MPa
